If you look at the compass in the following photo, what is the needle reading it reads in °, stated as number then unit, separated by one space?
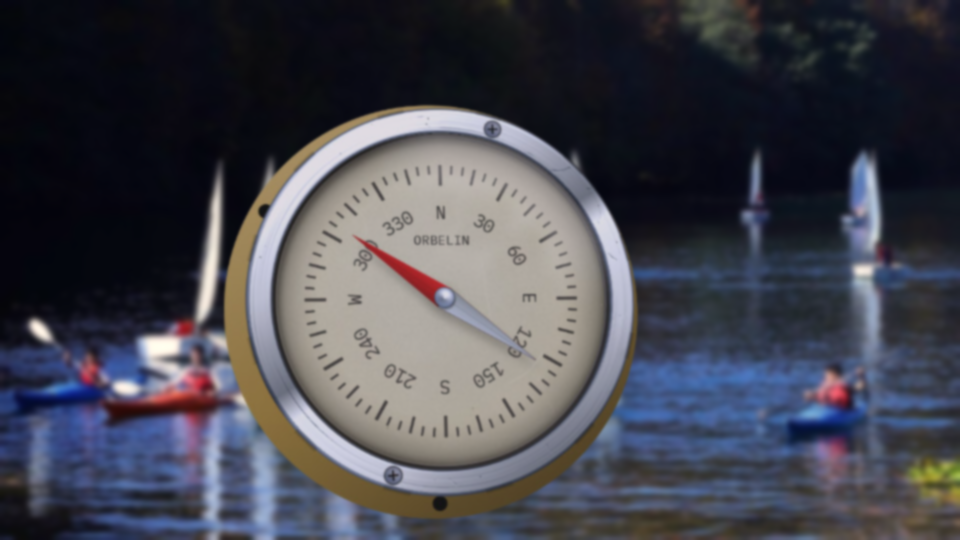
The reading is 305 °
